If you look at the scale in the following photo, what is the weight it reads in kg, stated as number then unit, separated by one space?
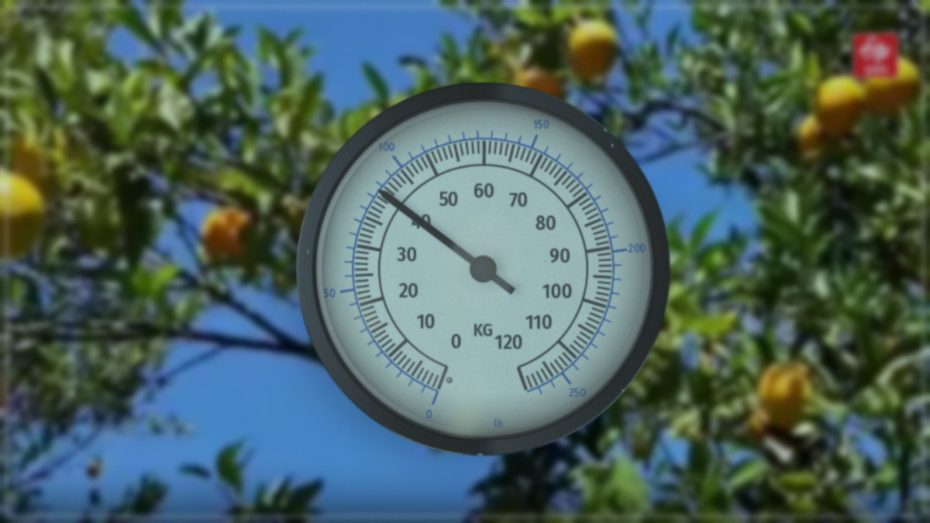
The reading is 40 kg
